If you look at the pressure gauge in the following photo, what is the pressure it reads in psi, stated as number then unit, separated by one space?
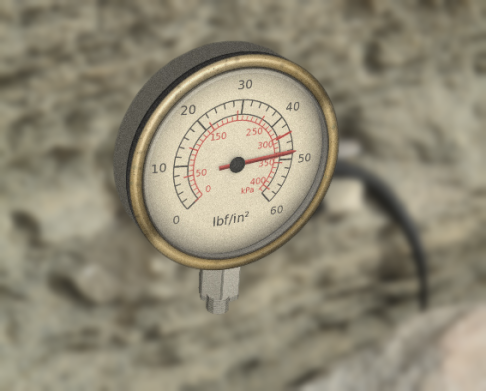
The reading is 48 psi
